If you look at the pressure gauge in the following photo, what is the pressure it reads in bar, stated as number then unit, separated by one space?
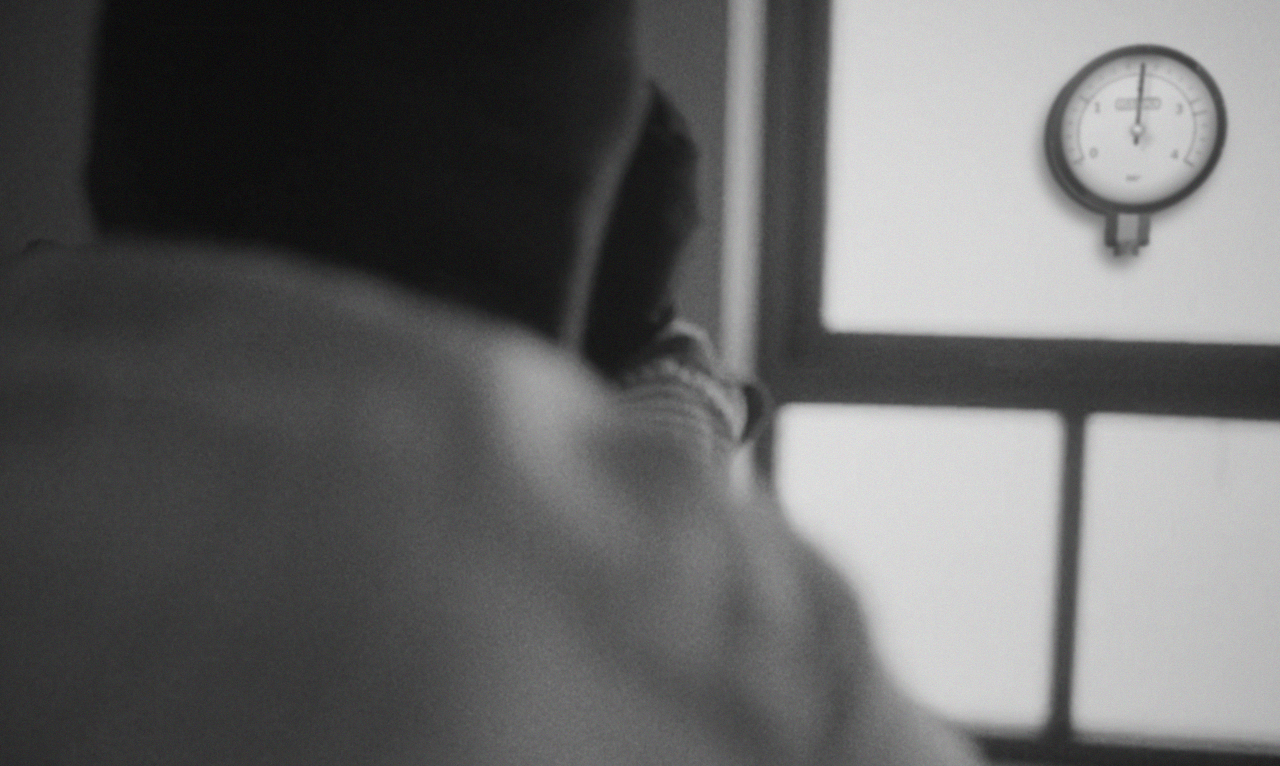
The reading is 2 bar
